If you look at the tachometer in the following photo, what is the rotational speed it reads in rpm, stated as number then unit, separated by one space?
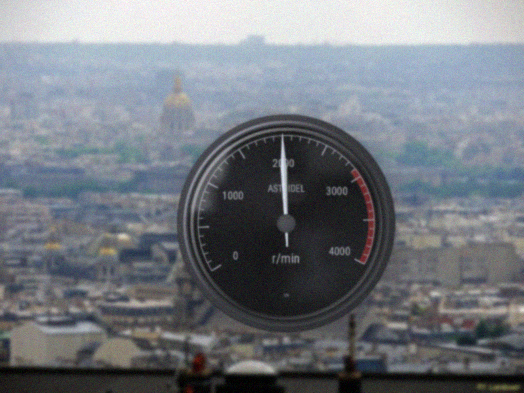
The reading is 2000 rpm
